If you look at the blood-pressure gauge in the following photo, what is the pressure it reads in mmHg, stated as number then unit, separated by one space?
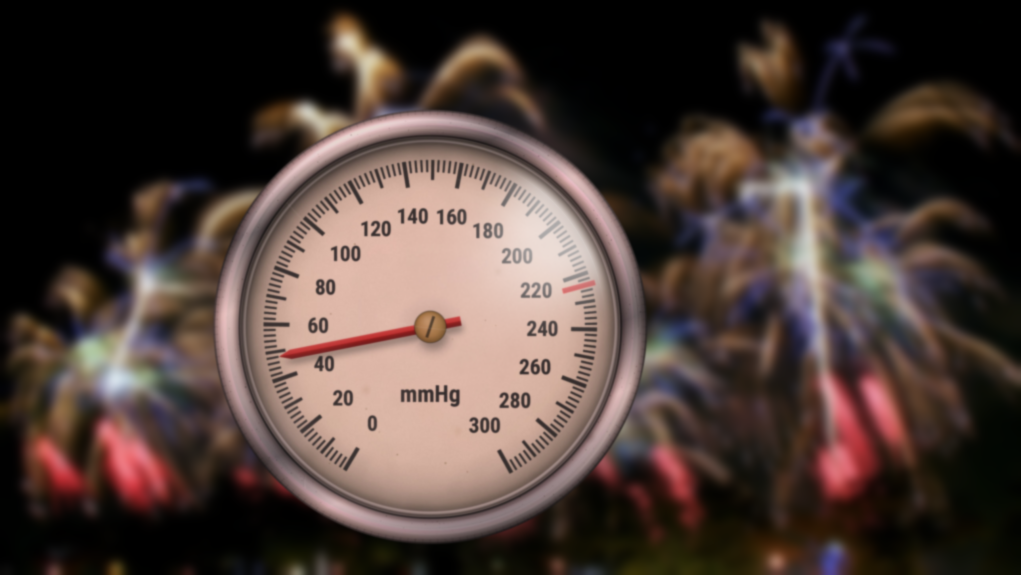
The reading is 48 mmHg
